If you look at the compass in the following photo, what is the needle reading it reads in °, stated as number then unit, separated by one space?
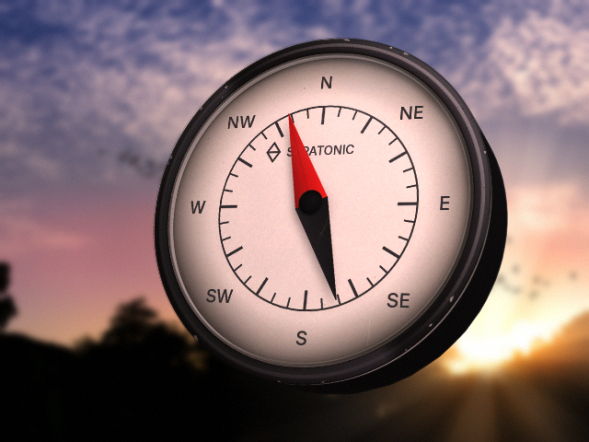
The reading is 340 °
